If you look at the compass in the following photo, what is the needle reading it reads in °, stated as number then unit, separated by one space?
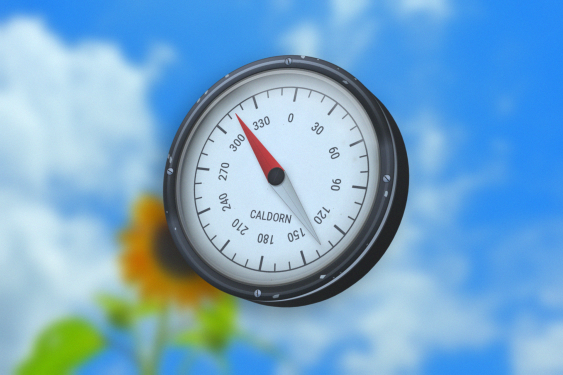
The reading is 315 °
